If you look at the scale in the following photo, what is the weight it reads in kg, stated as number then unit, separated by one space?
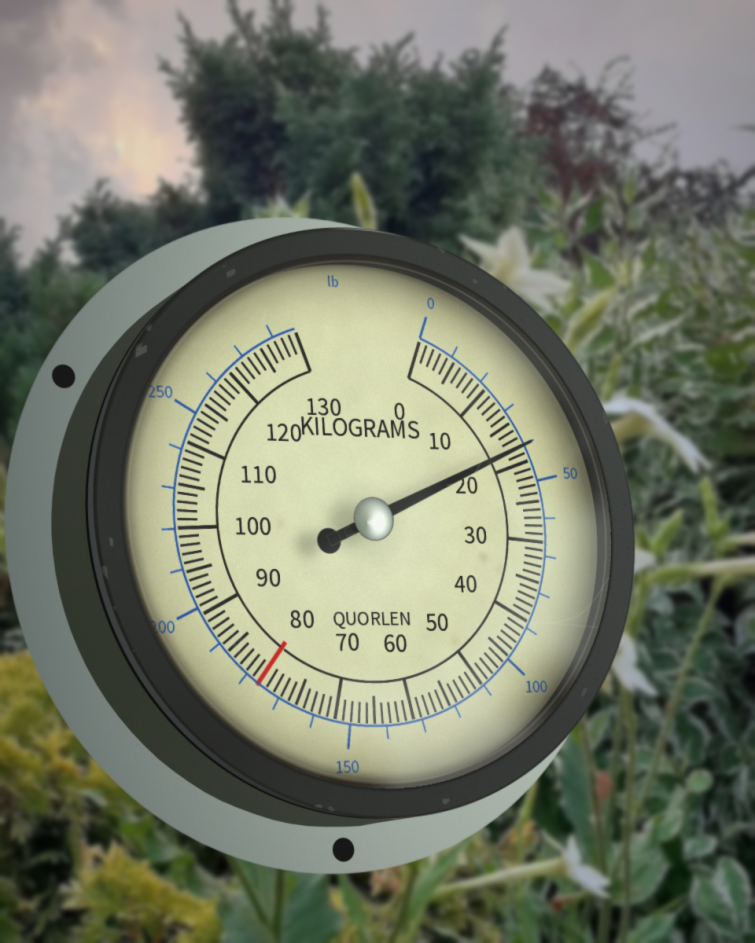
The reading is 18 kg
